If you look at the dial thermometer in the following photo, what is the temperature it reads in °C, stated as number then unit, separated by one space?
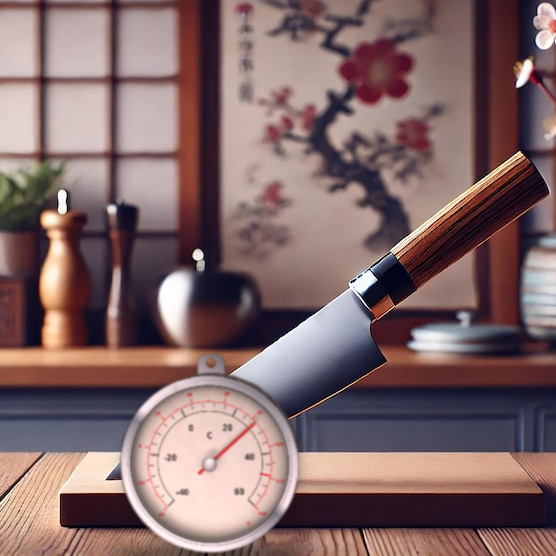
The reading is 28 °C
